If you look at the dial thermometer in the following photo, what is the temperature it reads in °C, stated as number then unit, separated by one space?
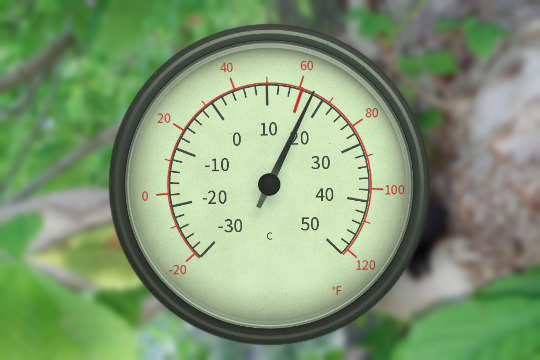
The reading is 18 °C
